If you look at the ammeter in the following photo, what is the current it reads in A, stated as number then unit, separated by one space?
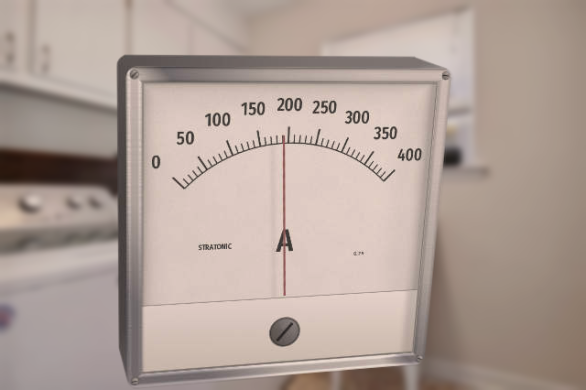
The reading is 190 A
